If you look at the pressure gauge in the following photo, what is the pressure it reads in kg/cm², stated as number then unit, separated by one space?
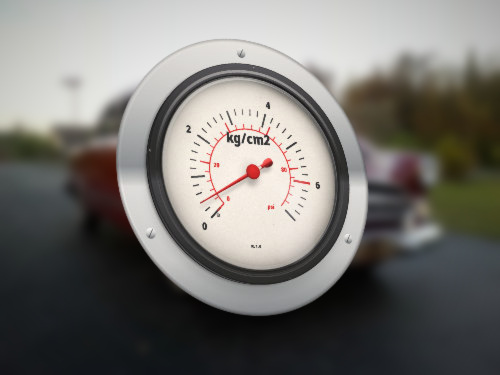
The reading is 0.4 kg/cm²
